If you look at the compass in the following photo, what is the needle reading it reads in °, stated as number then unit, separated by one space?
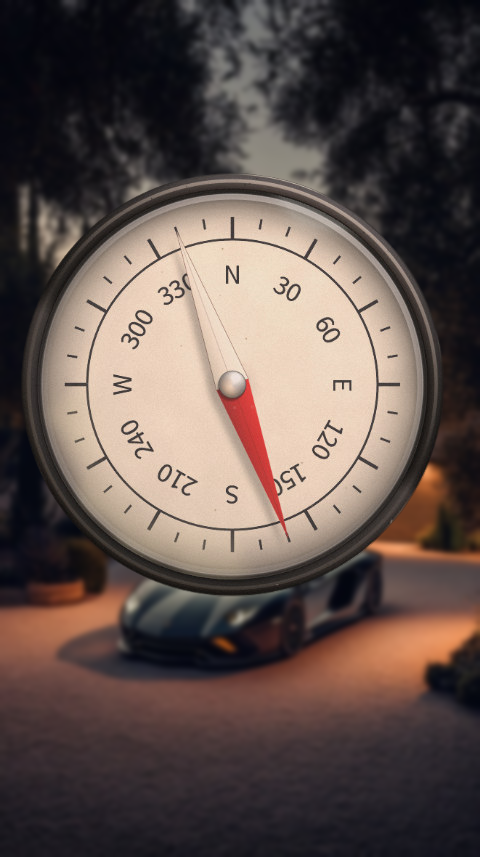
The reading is 160 °
